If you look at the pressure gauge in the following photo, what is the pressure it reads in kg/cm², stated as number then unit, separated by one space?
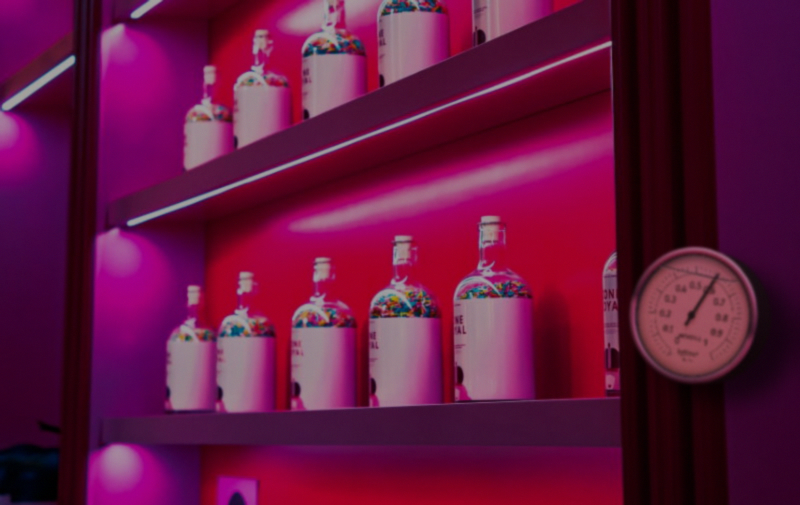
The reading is 0.6 kg/cm²
